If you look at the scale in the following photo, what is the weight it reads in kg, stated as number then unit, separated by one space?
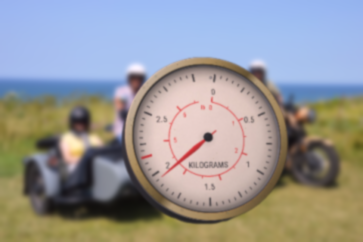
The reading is 1.95 kg
